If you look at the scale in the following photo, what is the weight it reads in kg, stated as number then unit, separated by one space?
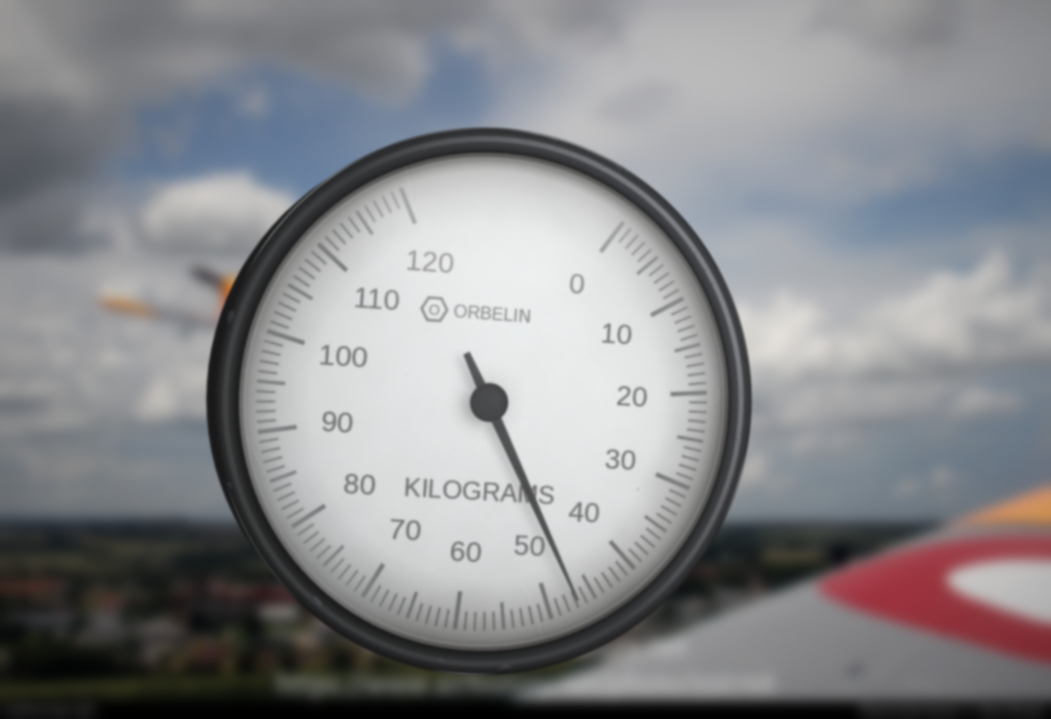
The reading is 47 kg
